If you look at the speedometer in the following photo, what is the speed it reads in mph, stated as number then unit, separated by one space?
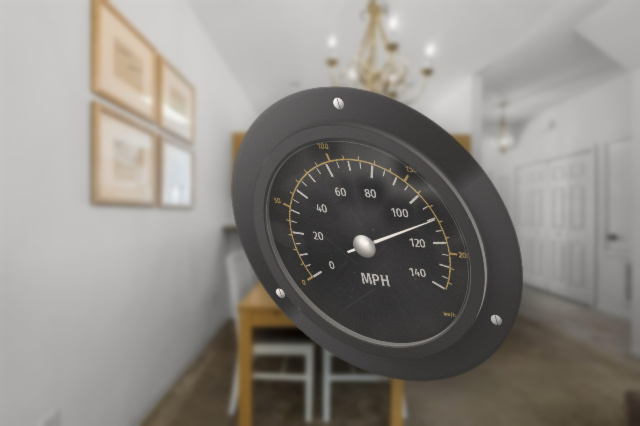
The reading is 110 mph
